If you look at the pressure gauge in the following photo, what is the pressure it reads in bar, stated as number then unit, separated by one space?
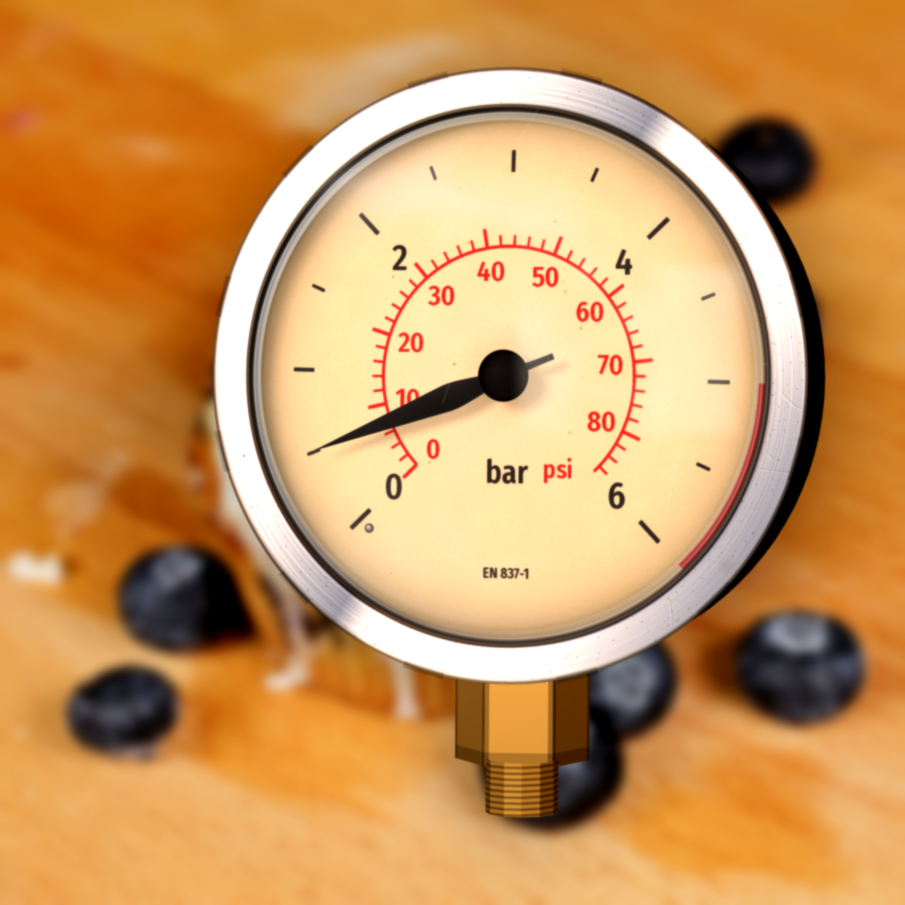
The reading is 0.5 bar
